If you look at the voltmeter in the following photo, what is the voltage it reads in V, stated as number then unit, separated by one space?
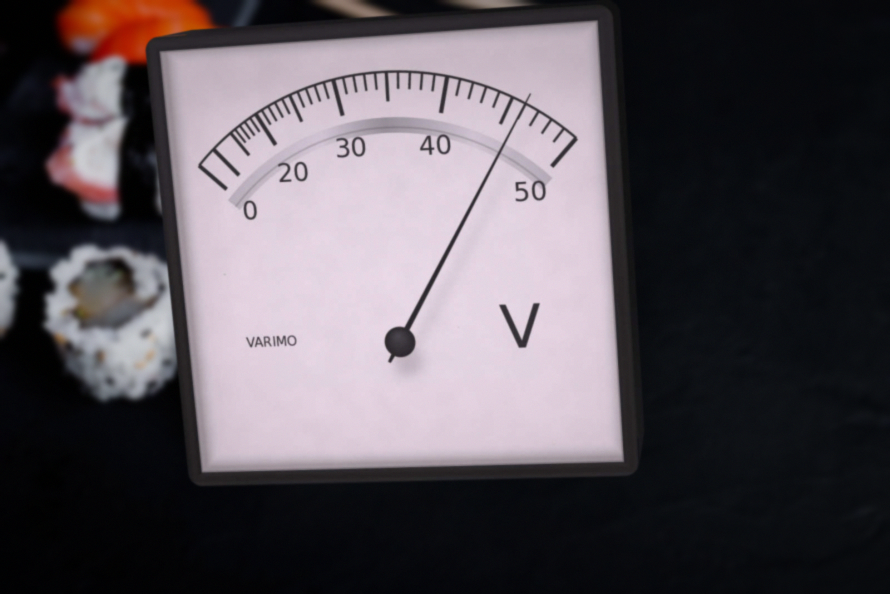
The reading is 46 V
